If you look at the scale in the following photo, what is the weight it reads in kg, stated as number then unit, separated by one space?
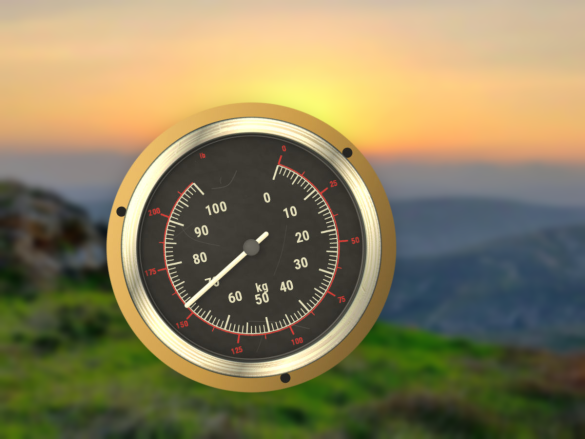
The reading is 70 kg
